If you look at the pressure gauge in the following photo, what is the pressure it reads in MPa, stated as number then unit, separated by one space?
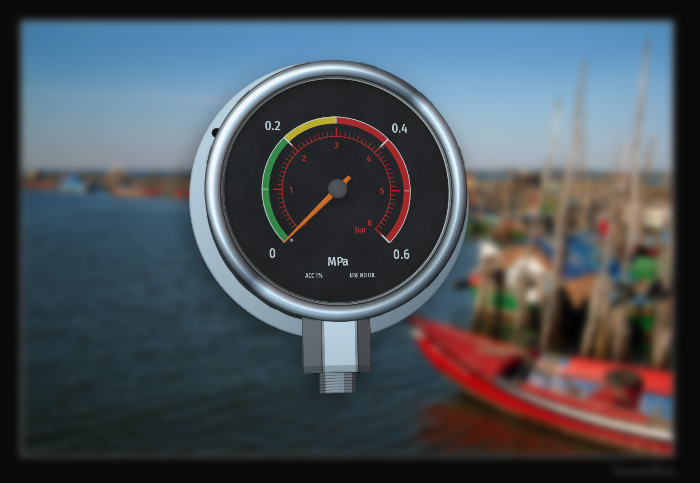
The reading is 0 MPa
